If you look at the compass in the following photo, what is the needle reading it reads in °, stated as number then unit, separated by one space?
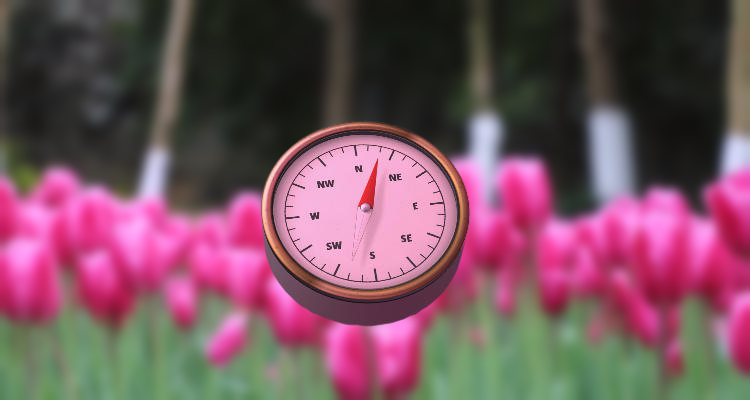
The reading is 20 °
